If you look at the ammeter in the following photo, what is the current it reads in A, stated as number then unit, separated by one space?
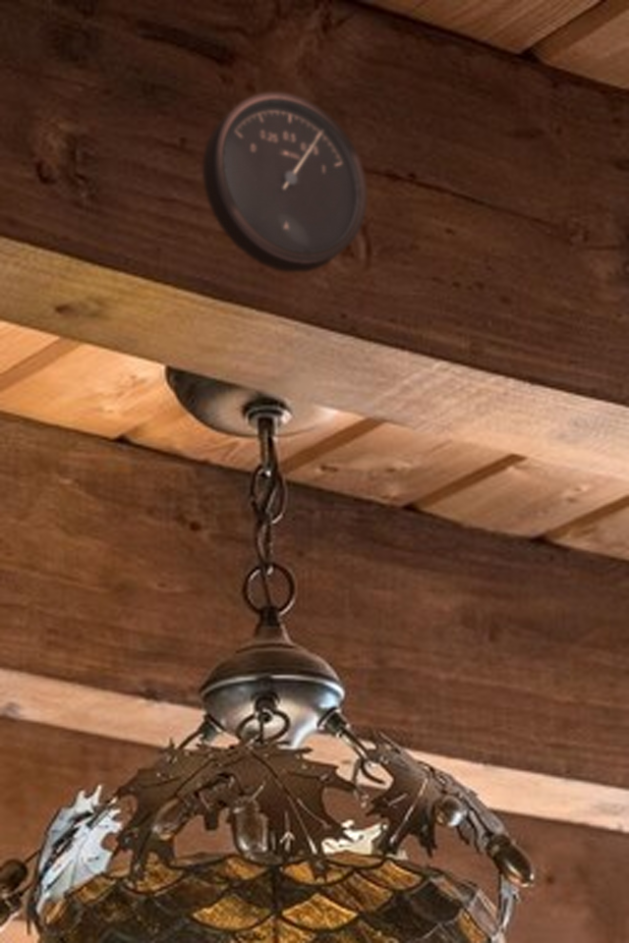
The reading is 0.75 A
